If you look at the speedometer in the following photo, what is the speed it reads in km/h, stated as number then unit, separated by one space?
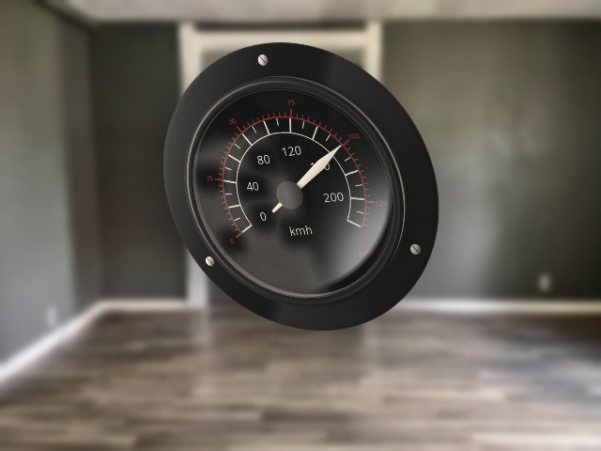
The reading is 160 km/h
